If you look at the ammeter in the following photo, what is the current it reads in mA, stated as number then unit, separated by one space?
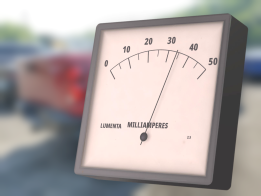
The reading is 35 mA
